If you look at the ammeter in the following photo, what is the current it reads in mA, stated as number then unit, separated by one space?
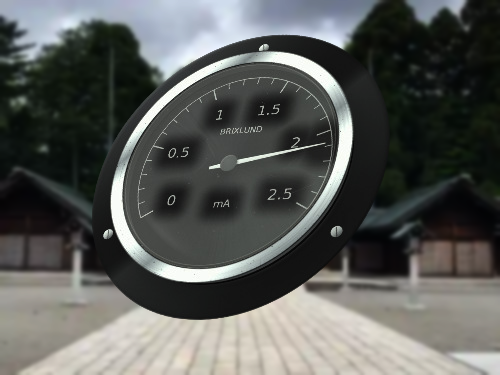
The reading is 2.1 mA
